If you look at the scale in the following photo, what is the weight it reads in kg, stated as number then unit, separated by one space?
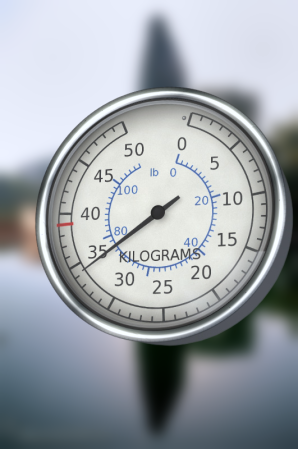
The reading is 34 kg
